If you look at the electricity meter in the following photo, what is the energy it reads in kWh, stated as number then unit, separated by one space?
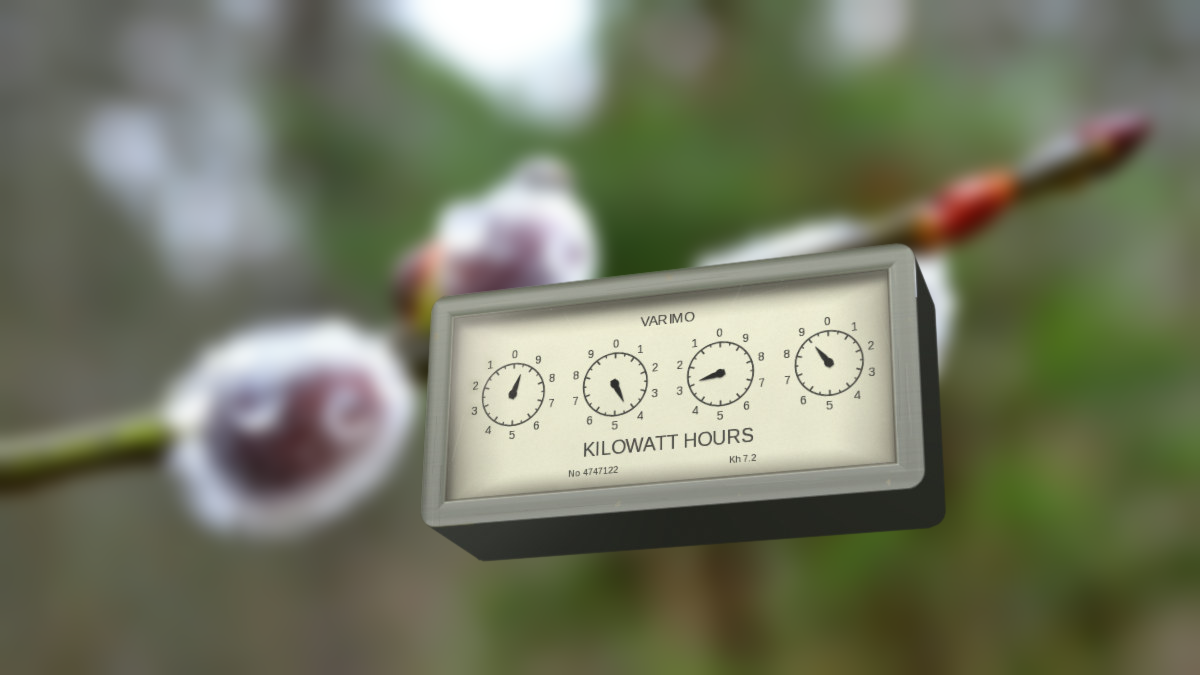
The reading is 9429 kWh
